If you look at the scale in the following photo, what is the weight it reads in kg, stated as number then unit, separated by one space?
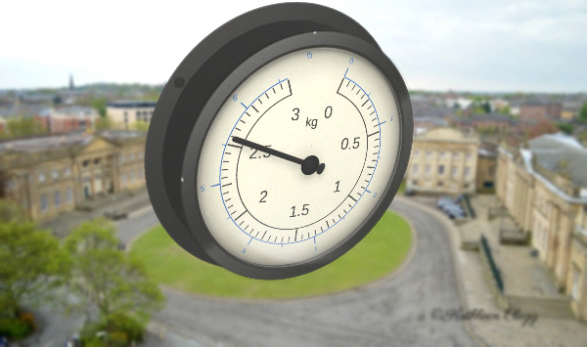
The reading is 2.55 kg
